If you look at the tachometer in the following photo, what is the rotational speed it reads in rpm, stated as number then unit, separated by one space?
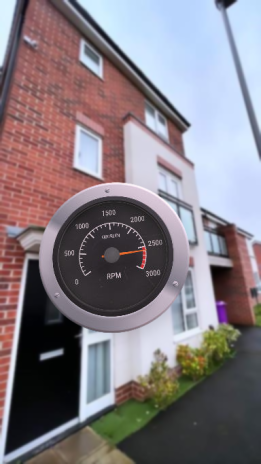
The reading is 2600 rpm
